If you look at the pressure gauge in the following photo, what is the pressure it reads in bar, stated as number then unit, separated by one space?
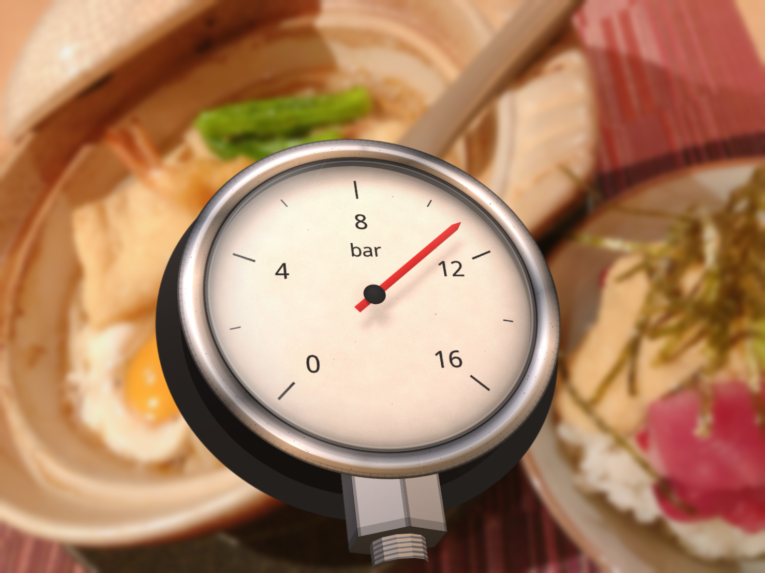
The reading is 11 bar
